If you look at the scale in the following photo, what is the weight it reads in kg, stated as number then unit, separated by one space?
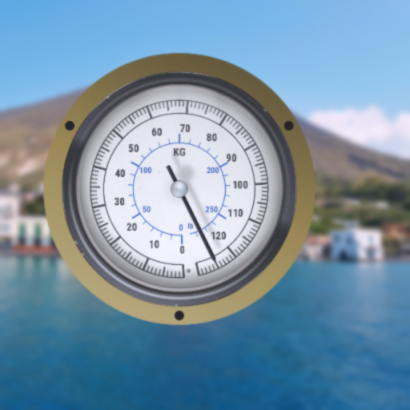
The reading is 125 kg
